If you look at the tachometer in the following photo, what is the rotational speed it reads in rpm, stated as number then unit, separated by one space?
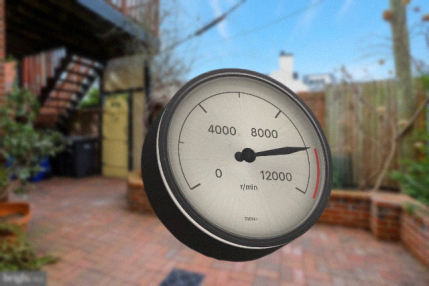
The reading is 10000 rpm
